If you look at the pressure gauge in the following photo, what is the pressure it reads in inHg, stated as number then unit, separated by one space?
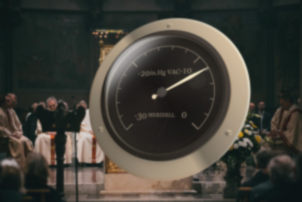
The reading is -8 inHg
